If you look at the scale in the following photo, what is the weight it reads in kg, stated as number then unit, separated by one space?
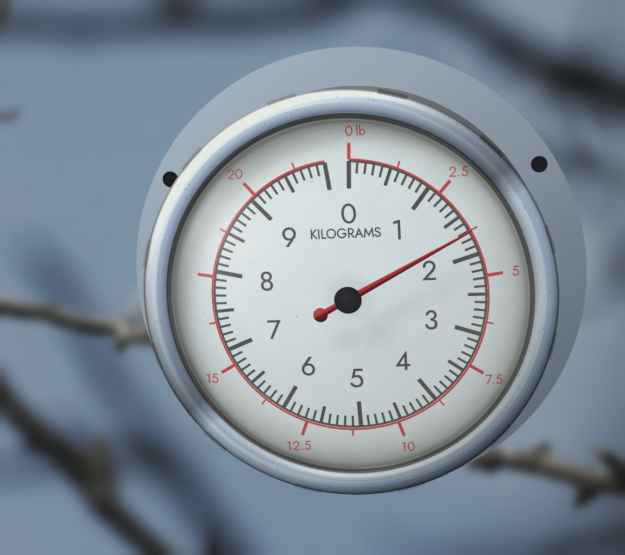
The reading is 1.7 kg
